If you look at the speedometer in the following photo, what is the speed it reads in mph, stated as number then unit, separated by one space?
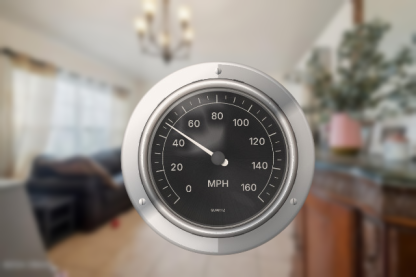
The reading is 47.5 mph
